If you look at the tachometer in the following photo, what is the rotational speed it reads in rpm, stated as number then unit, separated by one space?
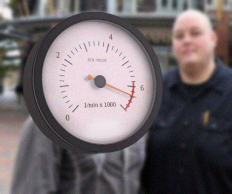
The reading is 6400 rpm
